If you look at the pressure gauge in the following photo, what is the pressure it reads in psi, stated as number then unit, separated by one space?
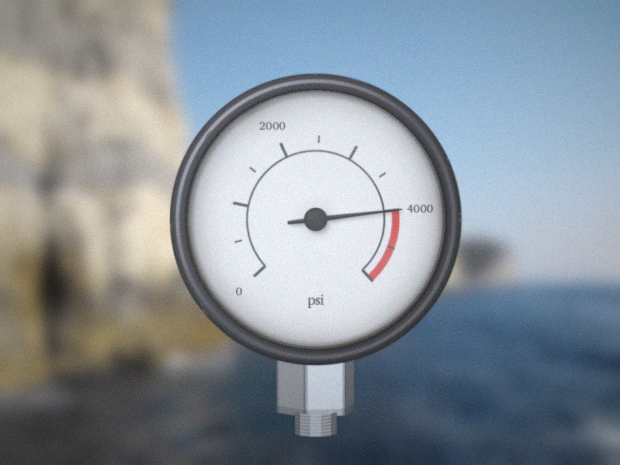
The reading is 4000 psi
